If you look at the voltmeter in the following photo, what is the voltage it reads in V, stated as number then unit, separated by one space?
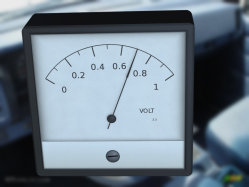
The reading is 0.7 V
